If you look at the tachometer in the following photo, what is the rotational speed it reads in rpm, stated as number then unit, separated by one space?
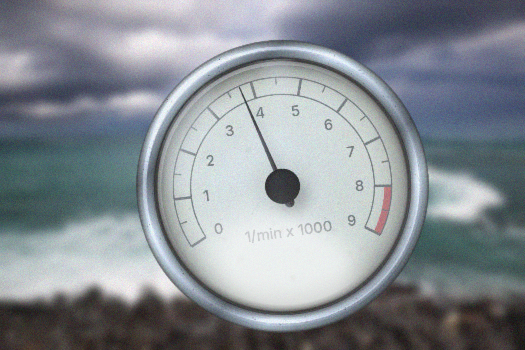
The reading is 3750 rpm
